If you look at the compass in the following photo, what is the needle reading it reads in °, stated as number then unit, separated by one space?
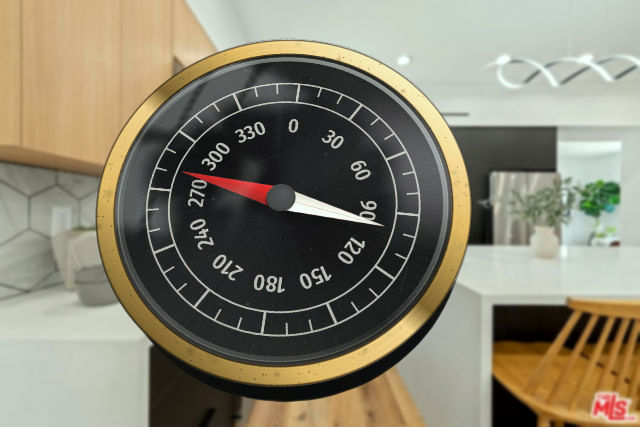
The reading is 280 °
